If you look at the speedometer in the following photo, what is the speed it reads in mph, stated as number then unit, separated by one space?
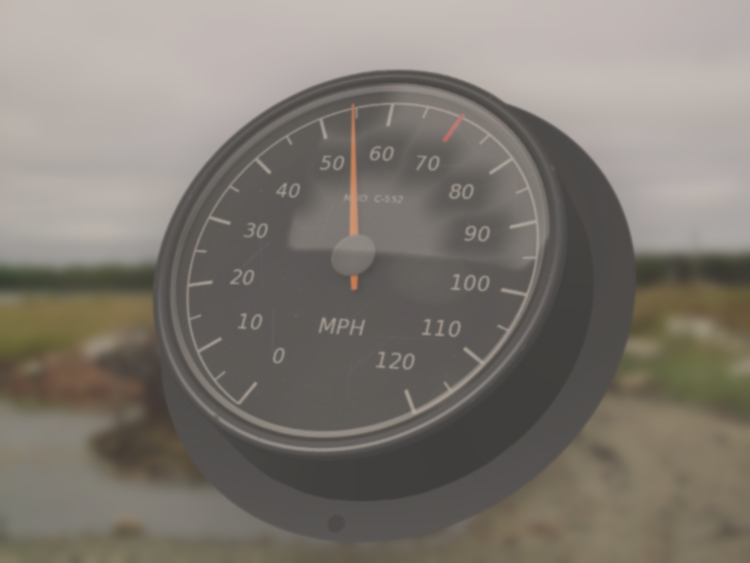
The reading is 55 mph
